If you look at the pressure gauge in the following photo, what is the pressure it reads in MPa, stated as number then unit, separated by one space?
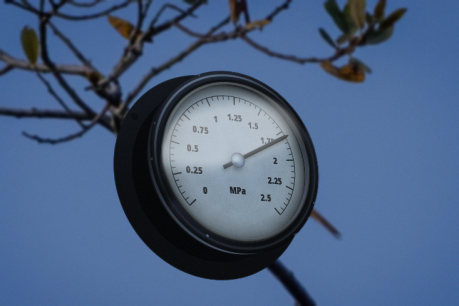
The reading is 1.8 MPa
